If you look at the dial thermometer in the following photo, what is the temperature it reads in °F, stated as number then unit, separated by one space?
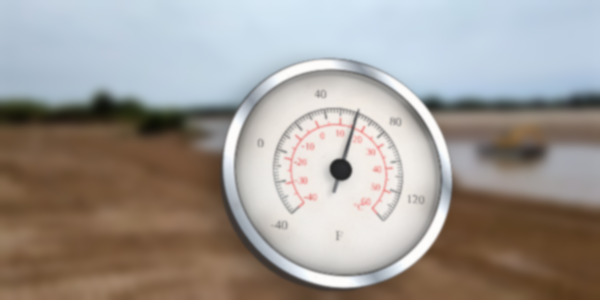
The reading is 60 °F
